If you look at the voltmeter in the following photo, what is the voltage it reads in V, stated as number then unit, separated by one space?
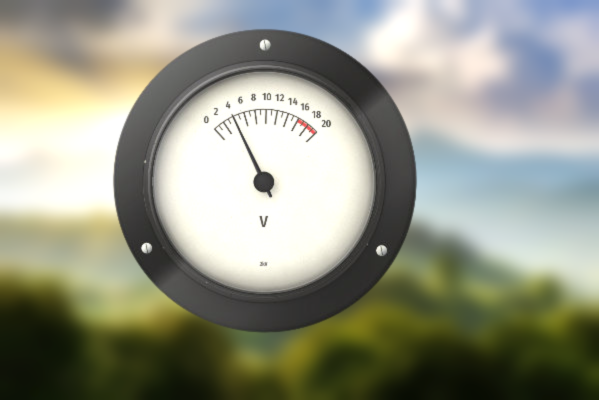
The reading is 4 V
